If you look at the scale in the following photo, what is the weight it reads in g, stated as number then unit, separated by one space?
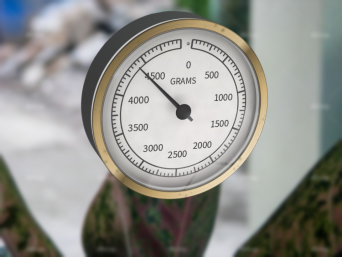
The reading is 4400 g
